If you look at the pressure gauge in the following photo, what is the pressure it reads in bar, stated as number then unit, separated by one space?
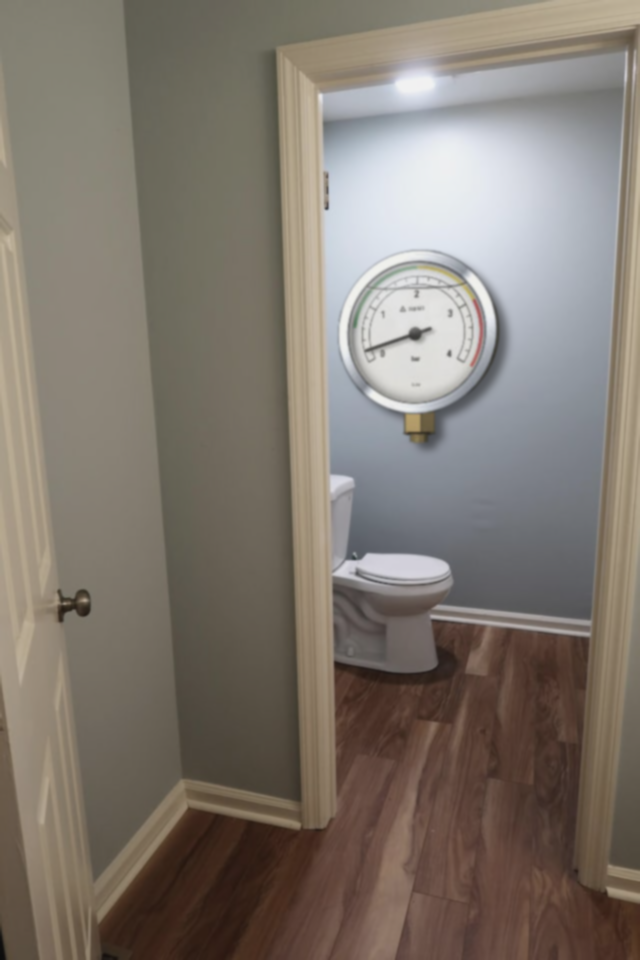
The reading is 0.2 bar
